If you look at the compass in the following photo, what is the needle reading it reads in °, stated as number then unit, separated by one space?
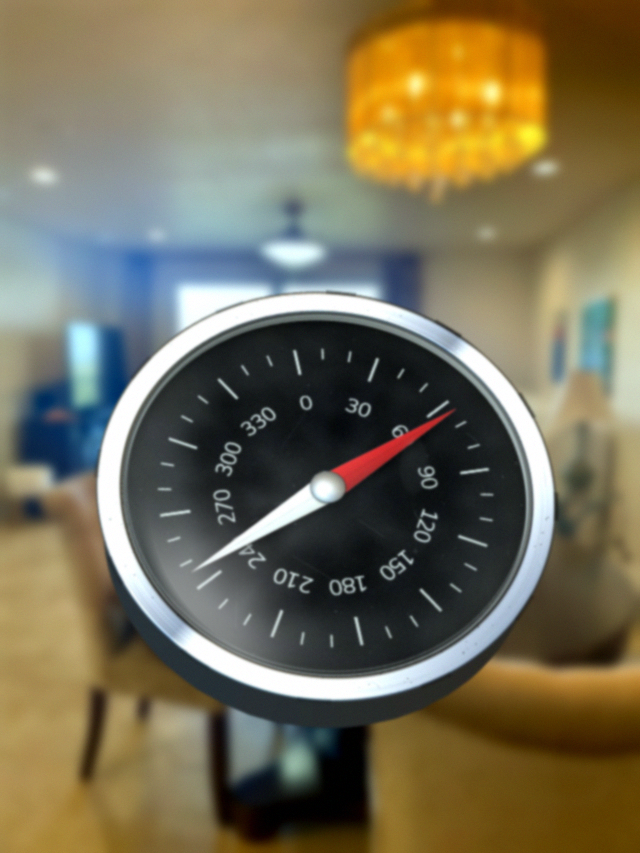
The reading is 65 °
